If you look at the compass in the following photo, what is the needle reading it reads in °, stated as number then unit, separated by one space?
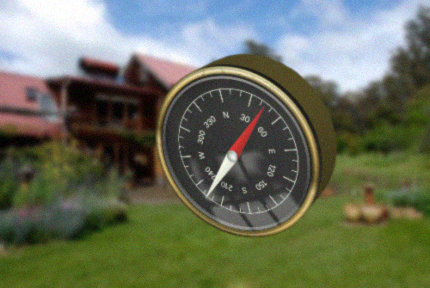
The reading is 45 °
